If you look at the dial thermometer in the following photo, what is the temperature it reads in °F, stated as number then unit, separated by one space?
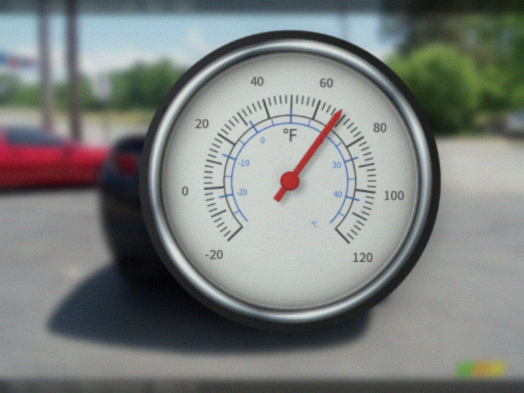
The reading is 68 °F
